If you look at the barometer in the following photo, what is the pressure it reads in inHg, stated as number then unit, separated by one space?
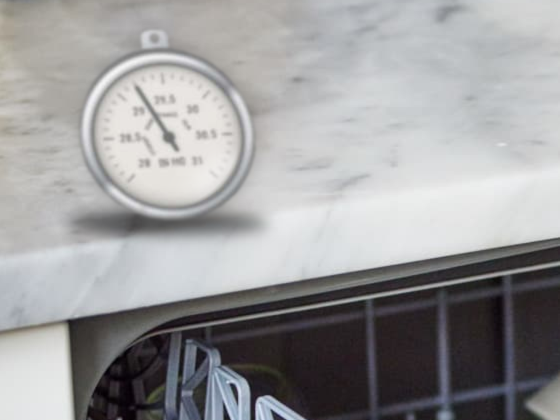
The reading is 29.2 inHg
